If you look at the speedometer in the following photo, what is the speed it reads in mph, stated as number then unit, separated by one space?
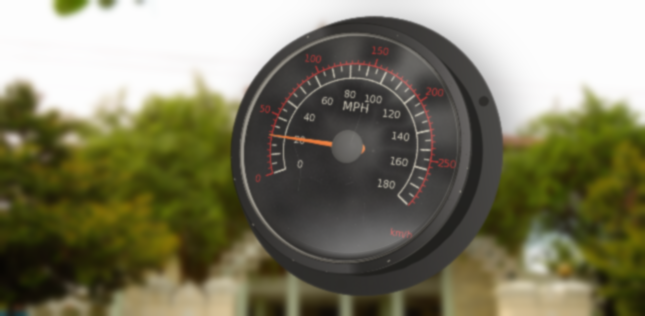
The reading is 20 mph
